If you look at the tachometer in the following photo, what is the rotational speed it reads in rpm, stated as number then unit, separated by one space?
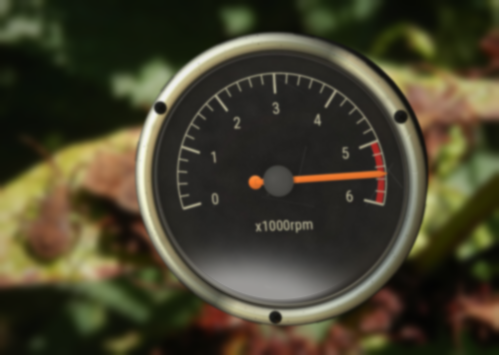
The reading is 5500 rpm
